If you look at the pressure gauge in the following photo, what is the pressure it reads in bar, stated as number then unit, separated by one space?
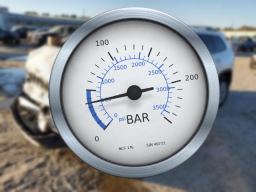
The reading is 35 bar
